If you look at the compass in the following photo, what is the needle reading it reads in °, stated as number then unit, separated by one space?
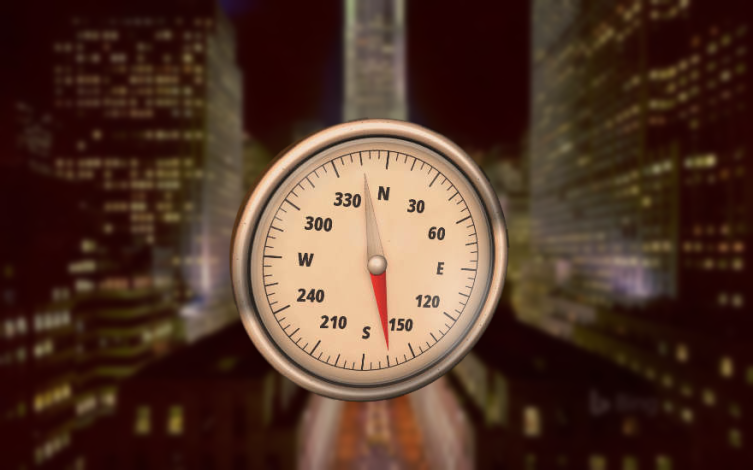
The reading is 165 °
